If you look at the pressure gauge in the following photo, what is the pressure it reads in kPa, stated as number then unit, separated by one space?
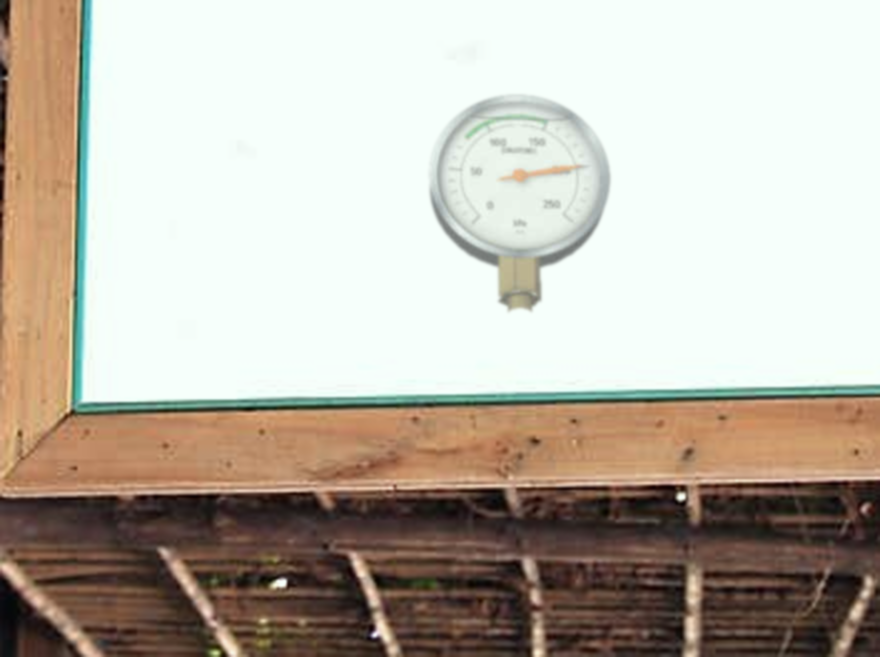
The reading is 200 kPa
